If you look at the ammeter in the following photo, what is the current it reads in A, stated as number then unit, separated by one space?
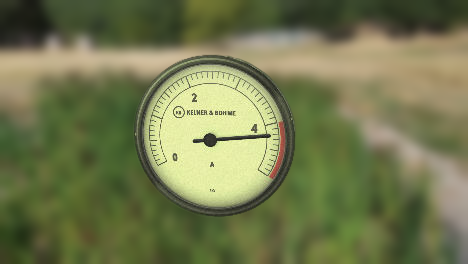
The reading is 4.2 A
